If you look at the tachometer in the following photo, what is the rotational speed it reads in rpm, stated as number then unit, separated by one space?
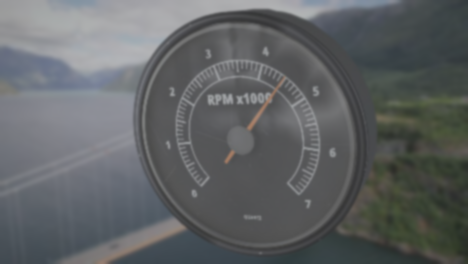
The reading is 4500 rpm
